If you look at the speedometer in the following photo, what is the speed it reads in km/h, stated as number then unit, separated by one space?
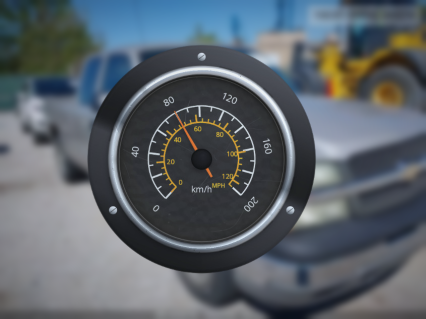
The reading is 80 km/h
